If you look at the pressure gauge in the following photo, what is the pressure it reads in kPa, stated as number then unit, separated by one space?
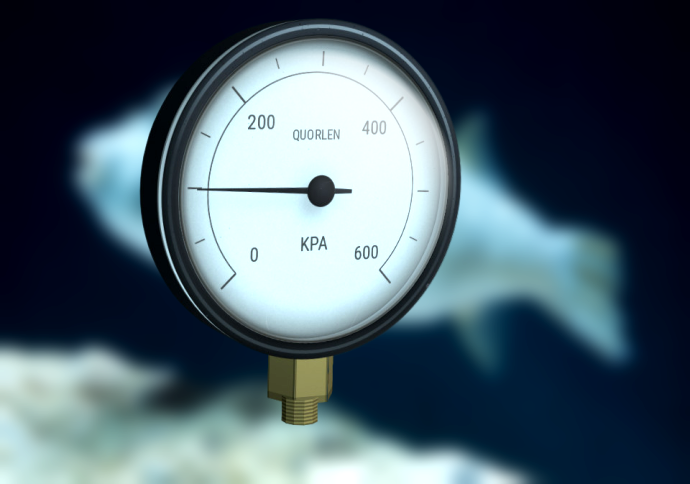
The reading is 100 kPa
